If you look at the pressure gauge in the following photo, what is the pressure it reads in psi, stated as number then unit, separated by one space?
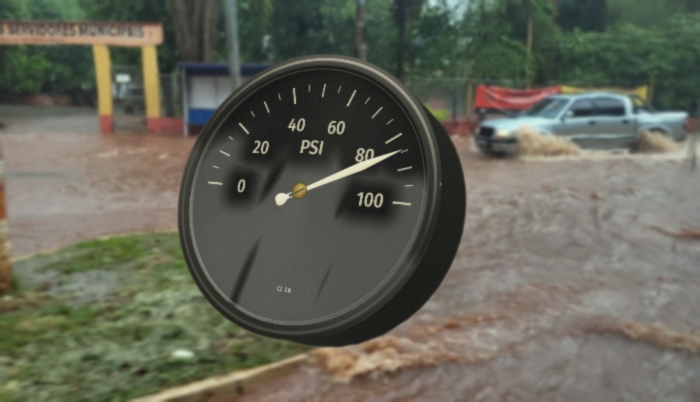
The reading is 85 psi
